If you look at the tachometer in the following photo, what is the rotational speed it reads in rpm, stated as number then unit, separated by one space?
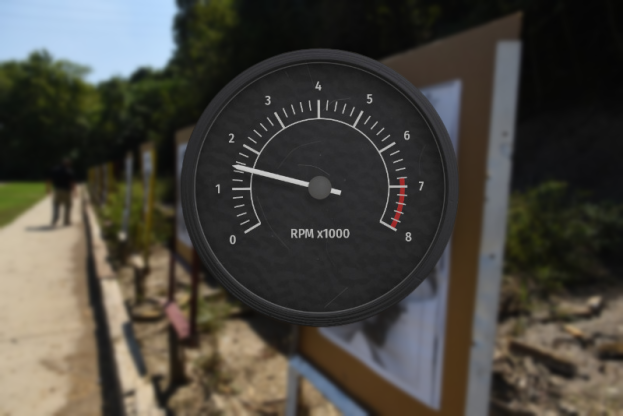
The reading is 1500 rpm
